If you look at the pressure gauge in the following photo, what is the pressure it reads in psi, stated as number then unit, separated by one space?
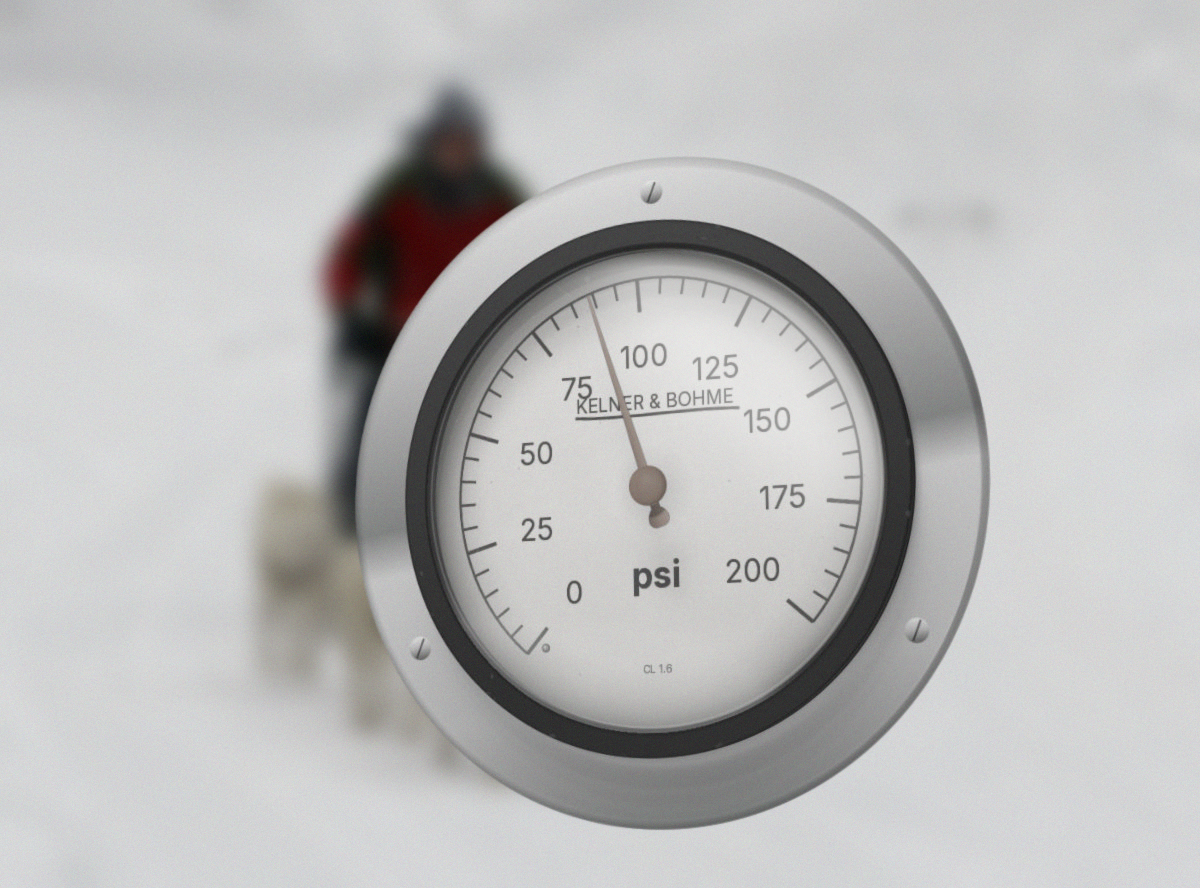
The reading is 90 psi
